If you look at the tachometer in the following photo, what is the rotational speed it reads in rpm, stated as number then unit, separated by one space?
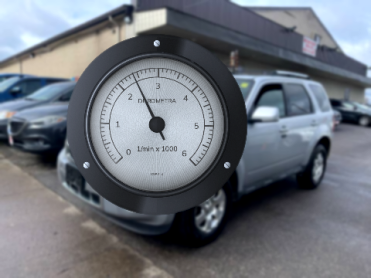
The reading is 2400 rpm
